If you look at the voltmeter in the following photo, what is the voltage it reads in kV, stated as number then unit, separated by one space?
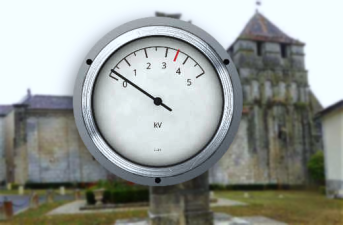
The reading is 0.25 kV
